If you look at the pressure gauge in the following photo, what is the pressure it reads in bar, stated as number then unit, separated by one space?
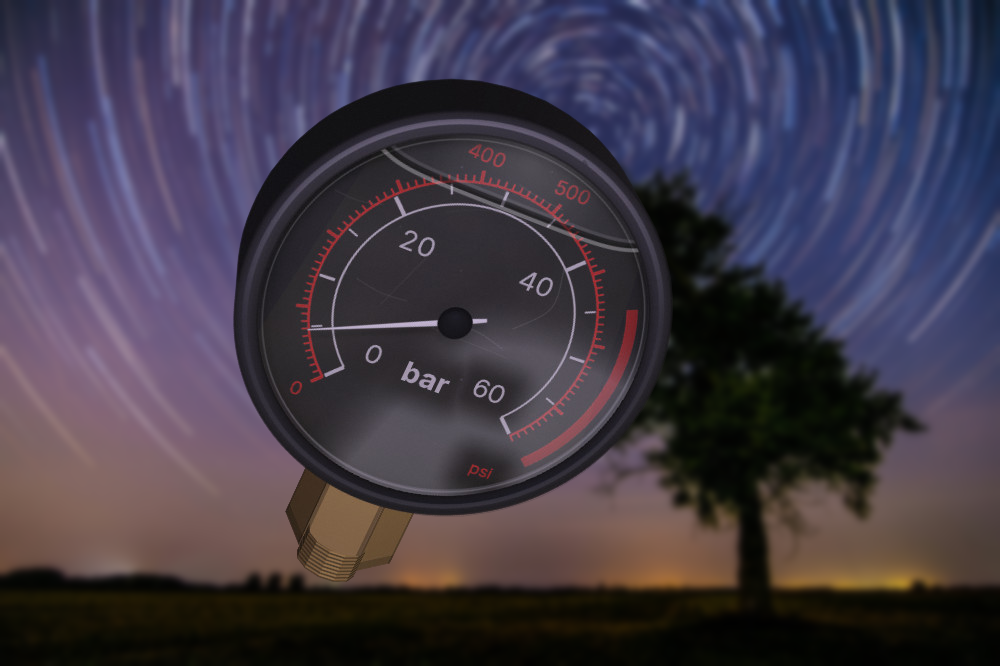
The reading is 5 bar
